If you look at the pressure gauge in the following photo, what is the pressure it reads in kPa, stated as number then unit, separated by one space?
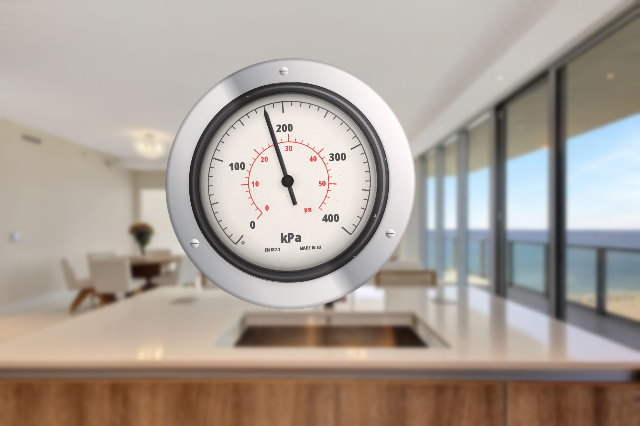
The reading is 180 kPa
